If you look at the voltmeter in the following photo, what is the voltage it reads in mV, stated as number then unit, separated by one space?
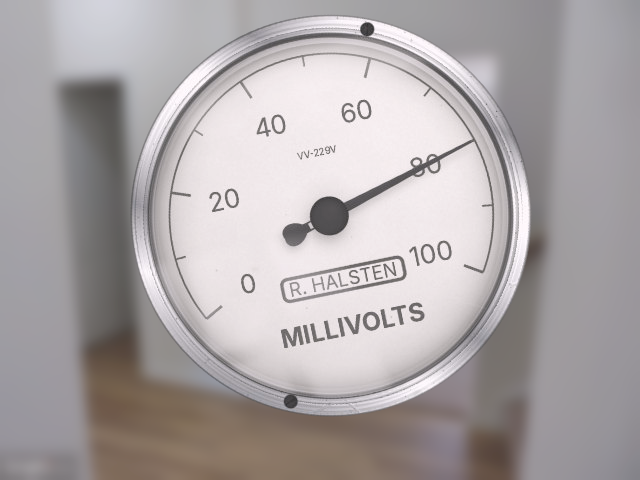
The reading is 80 mV
